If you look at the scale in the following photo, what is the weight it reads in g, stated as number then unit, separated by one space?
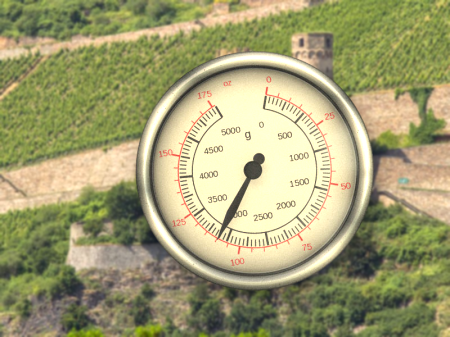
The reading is 3100 g
